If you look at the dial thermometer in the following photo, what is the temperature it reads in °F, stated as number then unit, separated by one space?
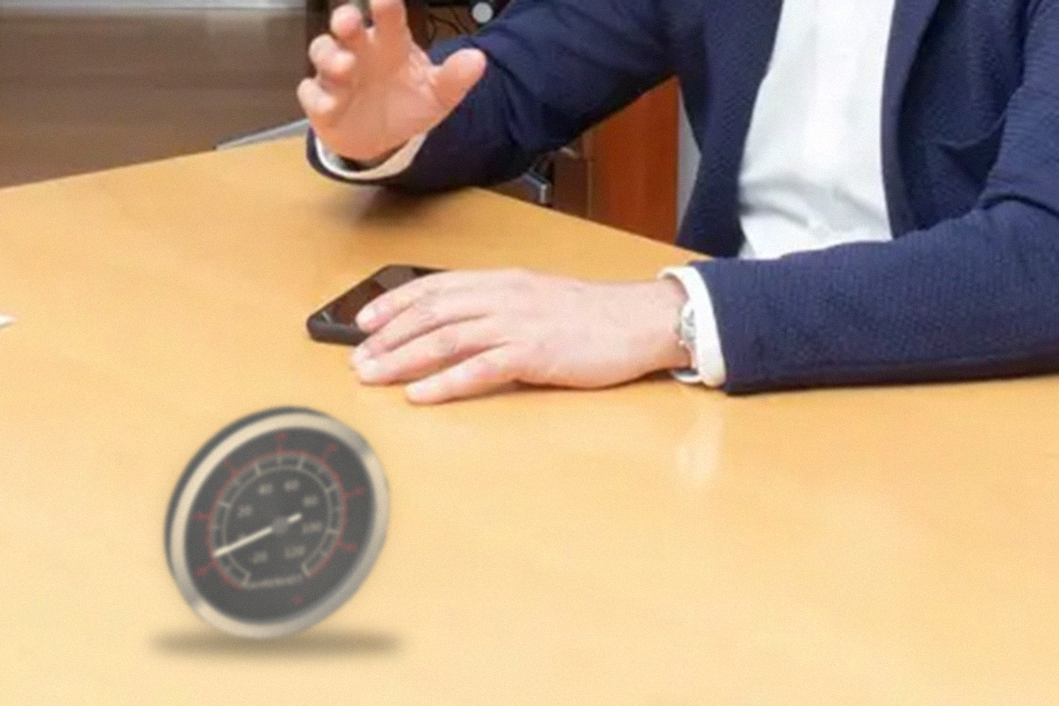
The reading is 0 °F
